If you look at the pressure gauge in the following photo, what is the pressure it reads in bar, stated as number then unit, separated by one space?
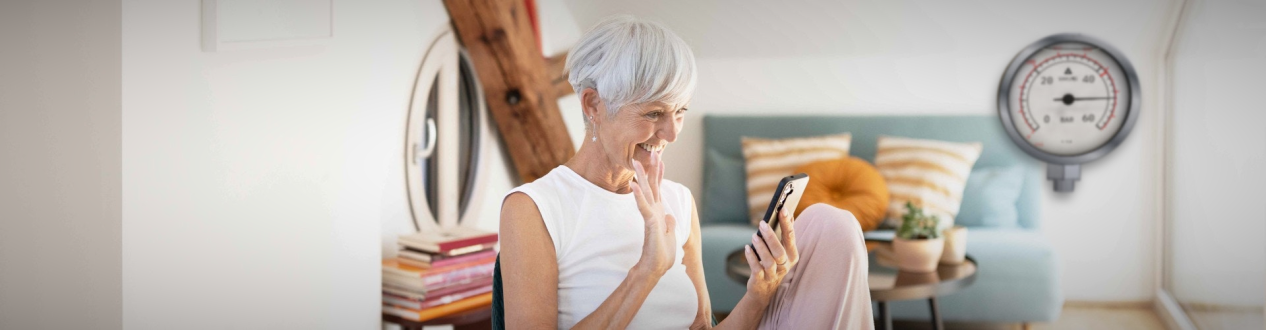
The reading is 50 bar
